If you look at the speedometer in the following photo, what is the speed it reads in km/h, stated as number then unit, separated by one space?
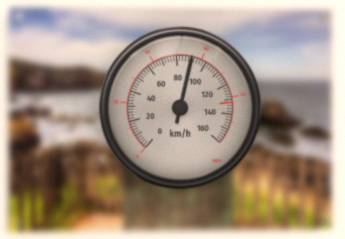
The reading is 90 km/h
